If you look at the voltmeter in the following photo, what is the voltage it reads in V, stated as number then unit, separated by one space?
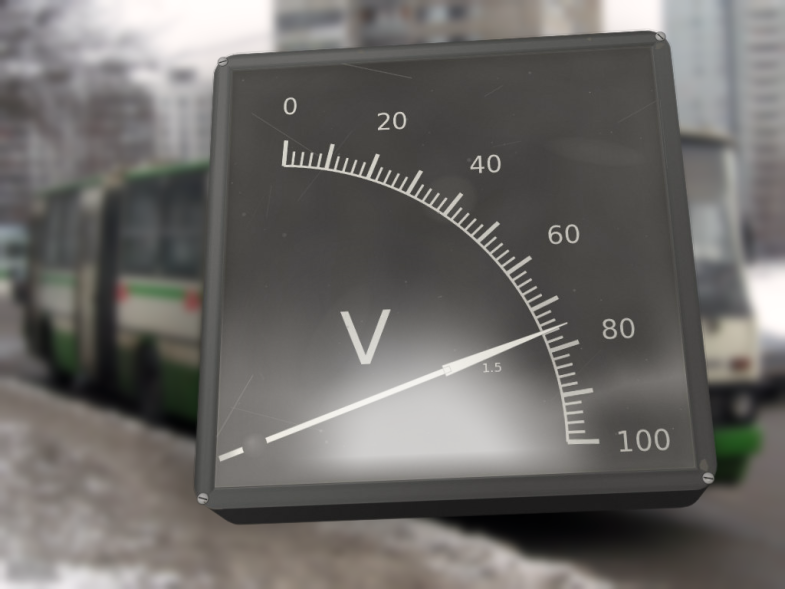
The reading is 76 V
